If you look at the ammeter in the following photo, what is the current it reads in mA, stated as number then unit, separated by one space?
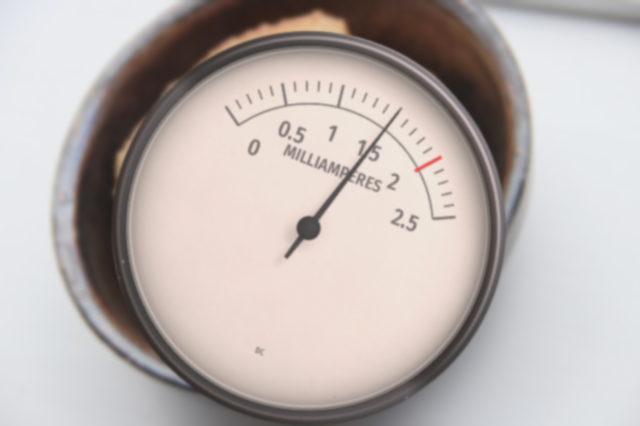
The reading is 1.5 mA
